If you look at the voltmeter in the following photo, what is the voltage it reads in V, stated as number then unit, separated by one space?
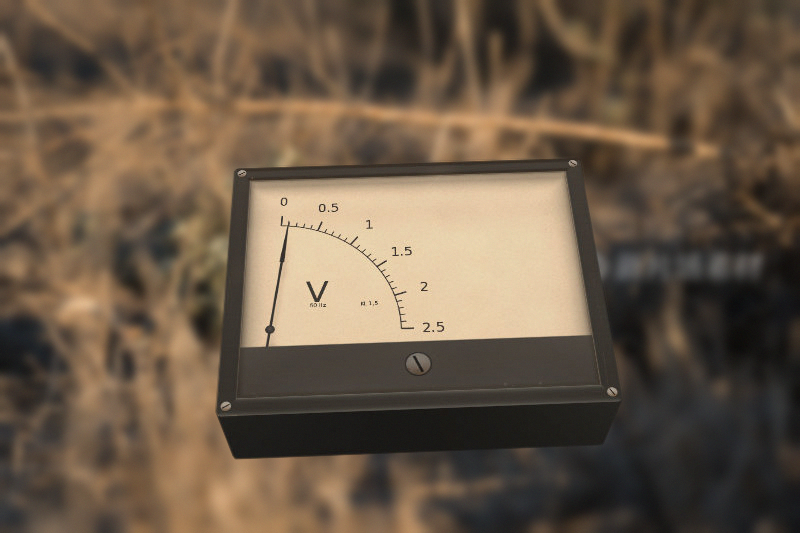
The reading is 0.1 V
